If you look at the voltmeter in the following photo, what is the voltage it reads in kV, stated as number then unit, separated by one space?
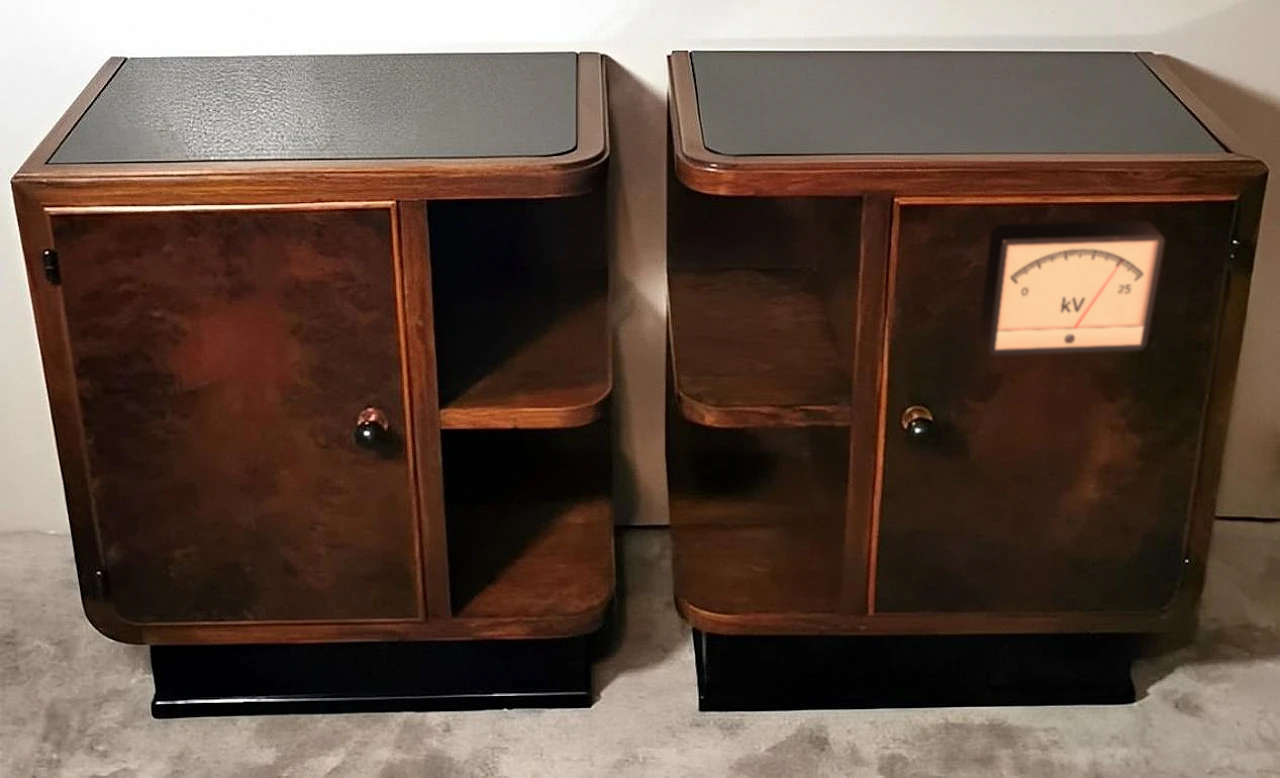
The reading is 20 kV
